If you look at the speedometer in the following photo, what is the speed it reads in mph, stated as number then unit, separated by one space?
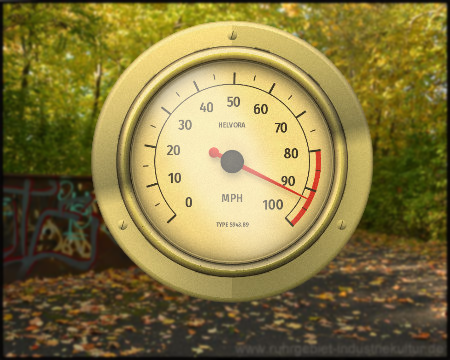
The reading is 92.5 mph
